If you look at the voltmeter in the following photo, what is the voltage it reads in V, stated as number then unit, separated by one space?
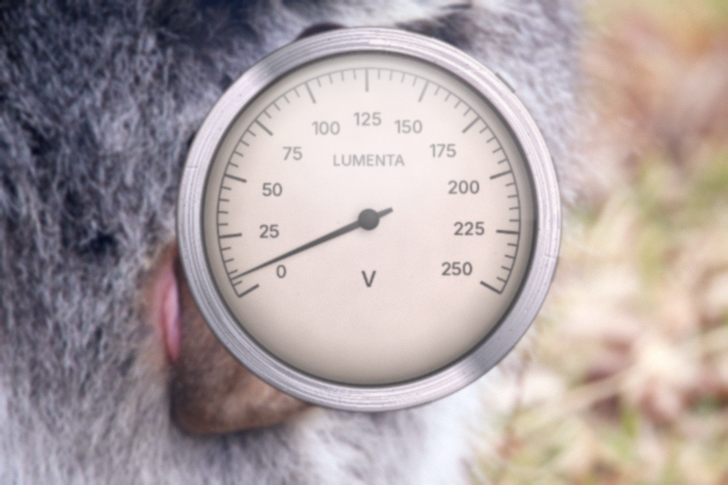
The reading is 7.5 V
